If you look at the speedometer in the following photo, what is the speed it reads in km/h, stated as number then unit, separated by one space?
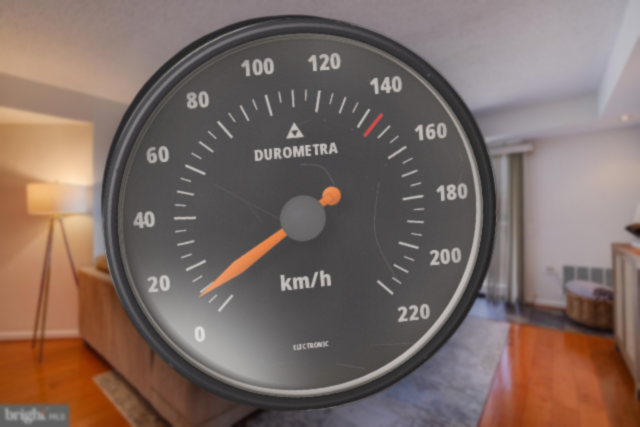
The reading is 10 km/h
